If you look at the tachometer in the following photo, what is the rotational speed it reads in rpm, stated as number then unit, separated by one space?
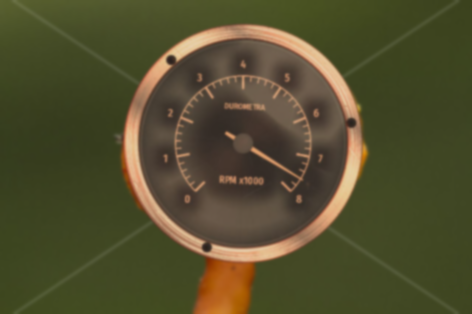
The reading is 7600 rpm
